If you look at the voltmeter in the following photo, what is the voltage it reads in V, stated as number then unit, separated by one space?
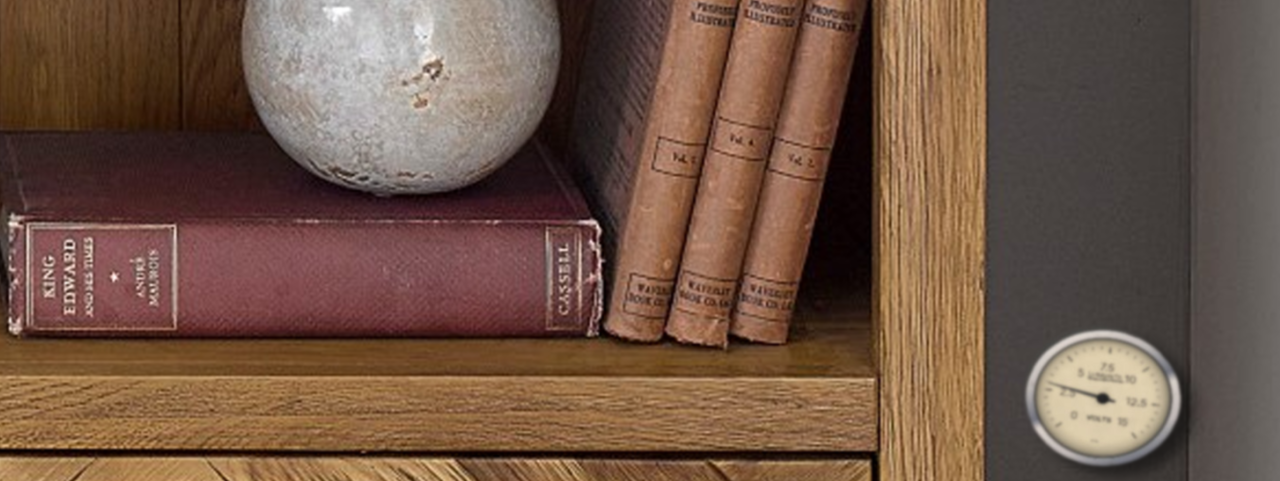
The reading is 3 V
